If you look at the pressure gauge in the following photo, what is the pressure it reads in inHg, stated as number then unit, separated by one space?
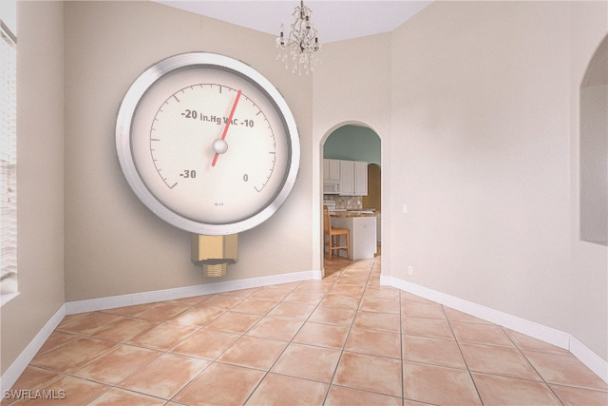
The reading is -13 inHg
